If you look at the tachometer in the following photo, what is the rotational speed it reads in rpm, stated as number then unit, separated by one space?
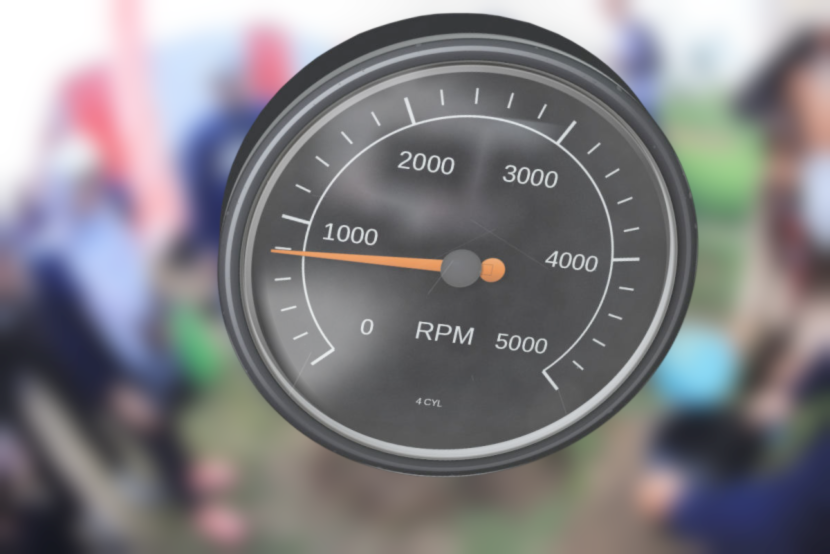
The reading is 800 rpm
